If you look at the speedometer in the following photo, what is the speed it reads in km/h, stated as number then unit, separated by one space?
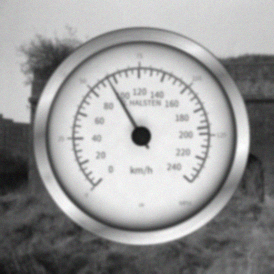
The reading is 95 km/h
